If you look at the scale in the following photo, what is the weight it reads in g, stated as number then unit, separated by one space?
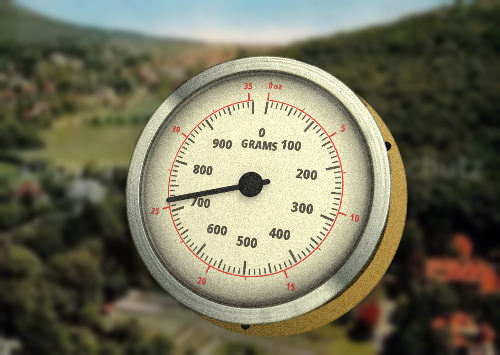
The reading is 720 g
